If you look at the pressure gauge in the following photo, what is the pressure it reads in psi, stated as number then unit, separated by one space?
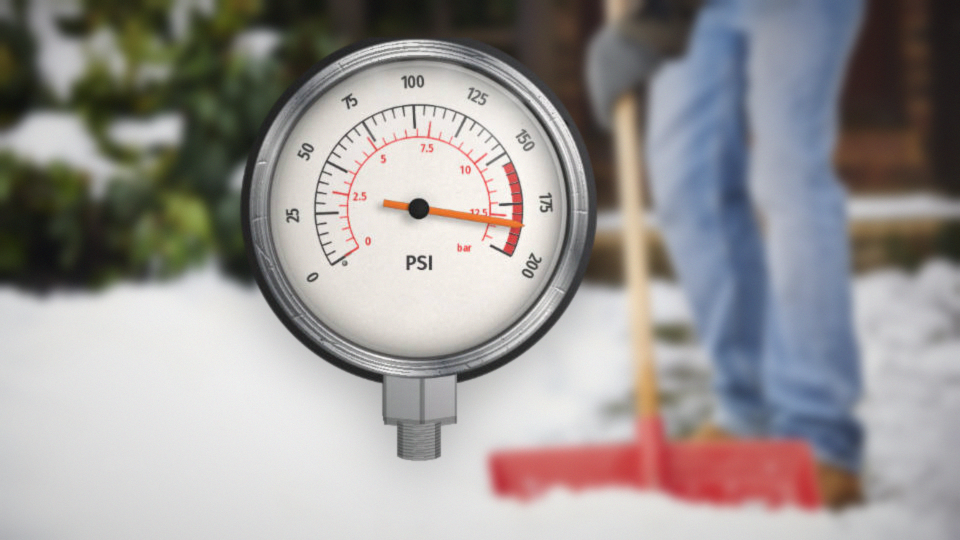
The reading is 185 psi
